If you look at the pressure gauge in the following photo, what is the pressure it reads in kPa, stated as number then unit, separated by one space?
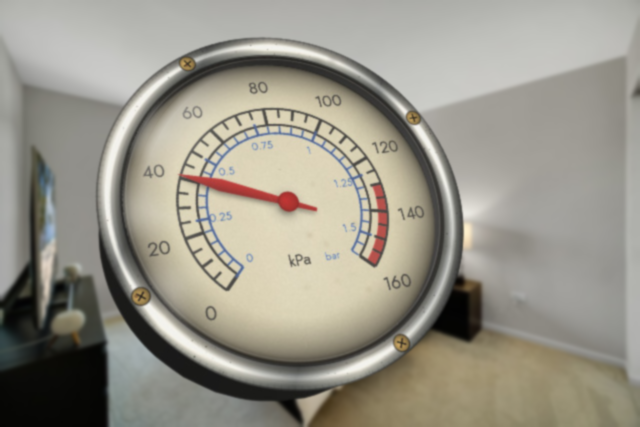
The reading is 40 kPa
